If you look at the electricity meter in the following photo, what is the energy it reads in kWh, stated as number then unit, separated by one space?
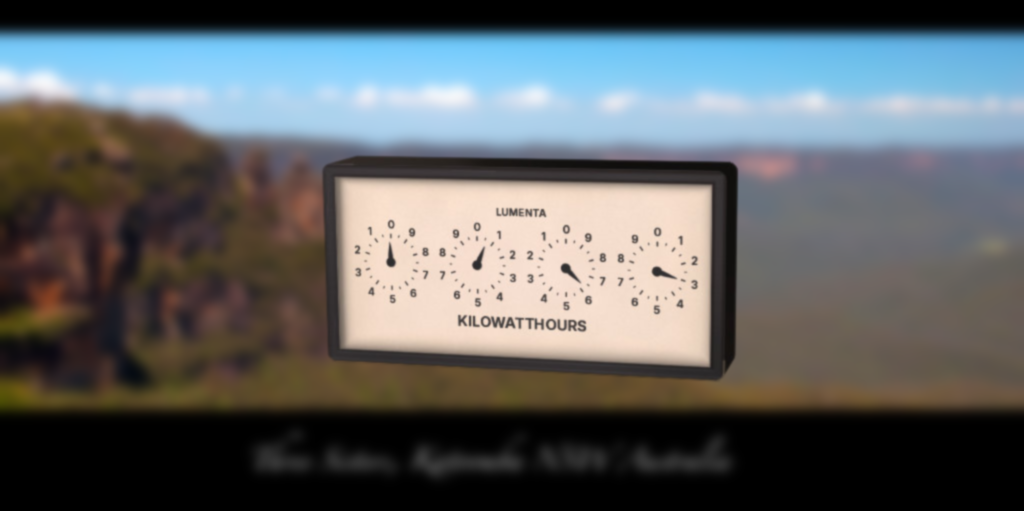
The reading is 63 kWh
